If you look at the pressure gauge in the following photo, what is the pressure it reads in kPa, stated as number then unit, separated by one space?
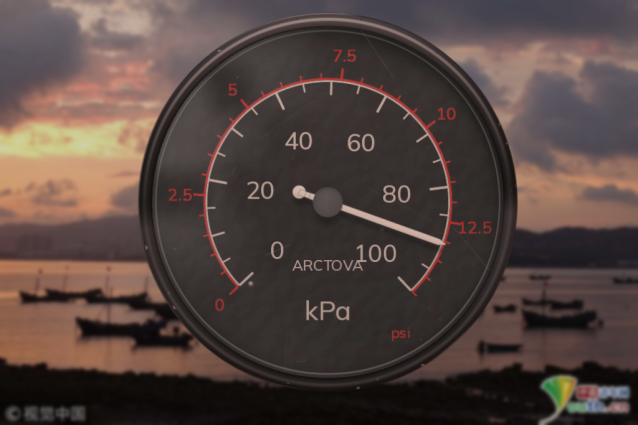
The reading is 90 kPa
